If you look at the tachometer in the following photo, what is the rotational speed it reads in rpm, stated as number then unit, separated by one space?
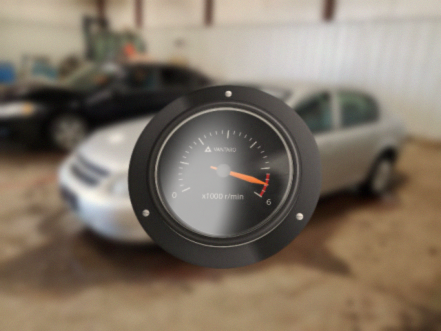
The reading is 5600 rpm
